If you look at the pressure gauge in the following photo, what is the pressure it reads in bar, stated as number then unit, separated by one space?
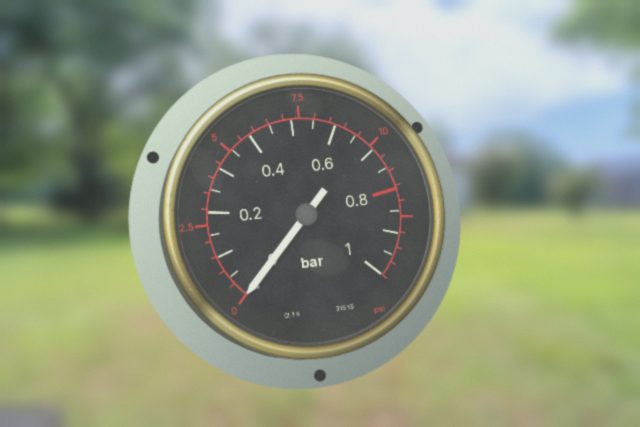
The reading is 0 bar
